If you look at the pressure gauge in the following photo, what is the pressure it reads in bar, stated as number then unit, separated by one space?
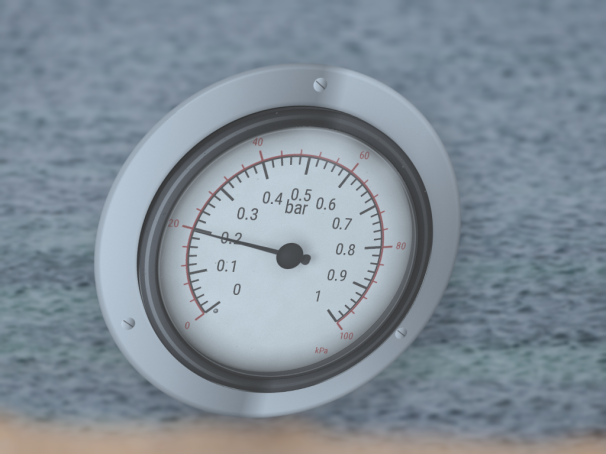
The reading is 0.2 bar
